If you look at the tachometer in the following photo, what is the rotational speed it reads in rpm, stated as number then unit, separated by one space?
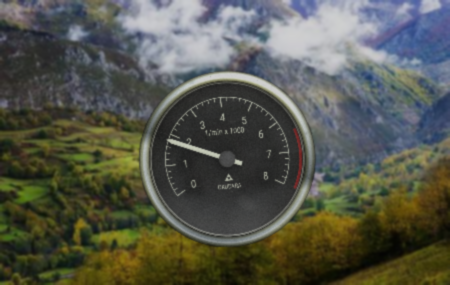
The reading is 1800 rpm
